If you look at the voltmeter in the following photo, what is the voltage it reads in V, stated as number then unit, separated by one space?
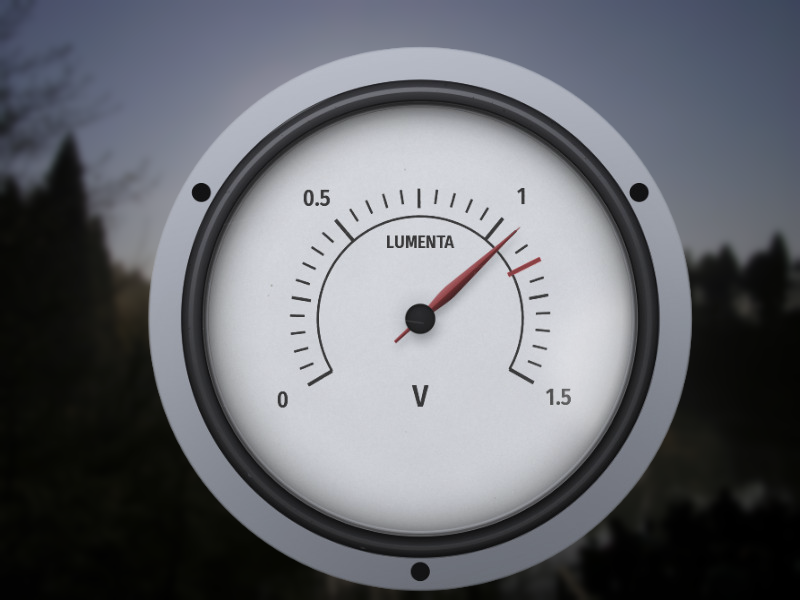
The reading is 1.05 V
